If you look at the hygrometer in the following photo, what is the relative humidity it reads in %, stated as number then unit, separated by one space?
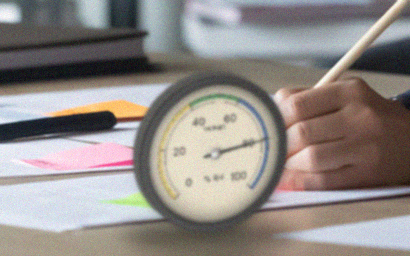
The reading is 80 %
